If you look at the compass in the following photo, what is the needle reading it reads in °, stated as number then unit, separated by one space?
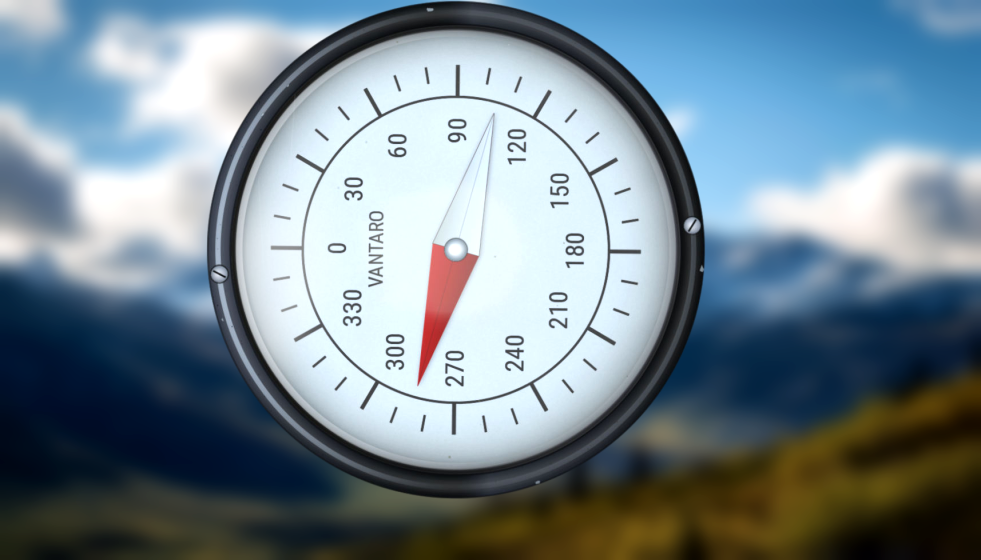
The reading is 285 °
